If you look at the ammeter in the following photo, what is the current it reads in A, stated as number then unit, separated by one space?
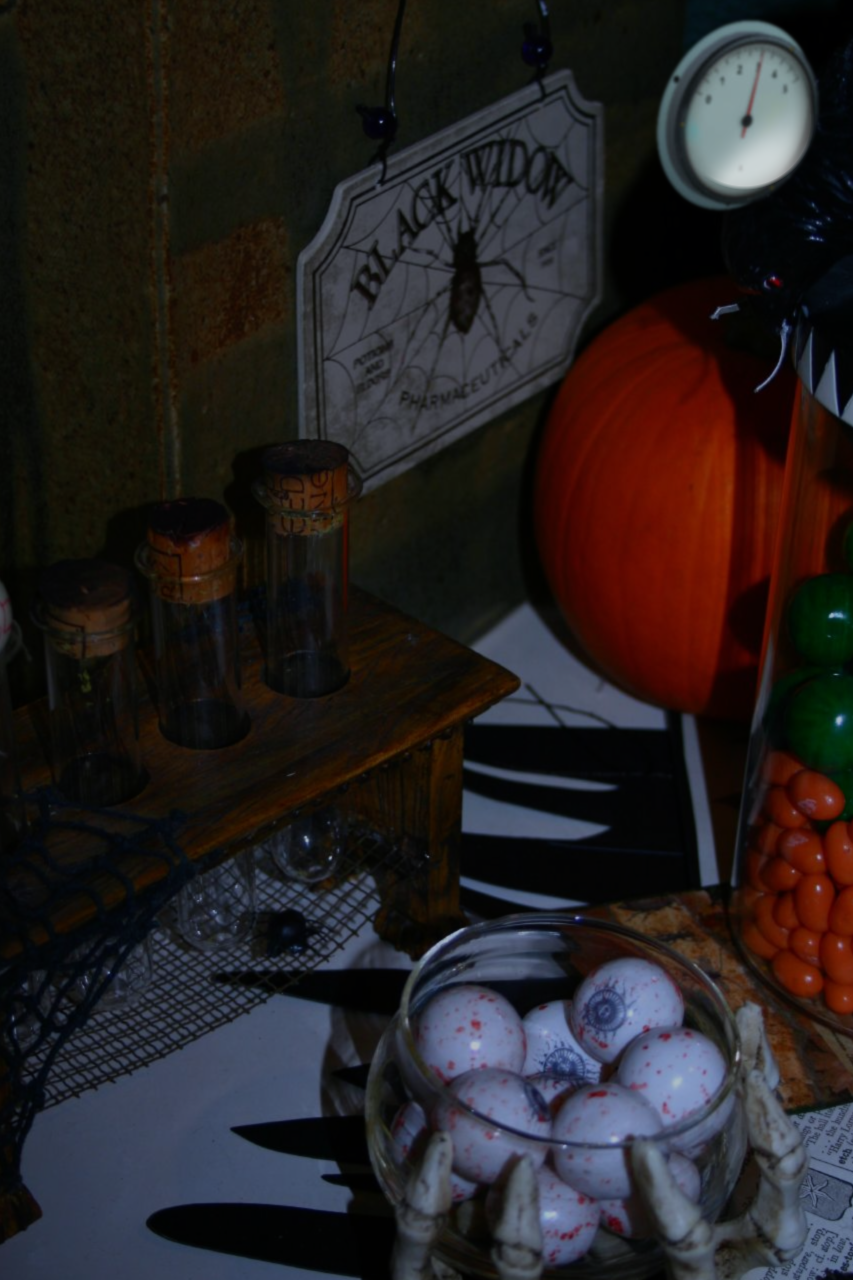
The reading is 3 A
